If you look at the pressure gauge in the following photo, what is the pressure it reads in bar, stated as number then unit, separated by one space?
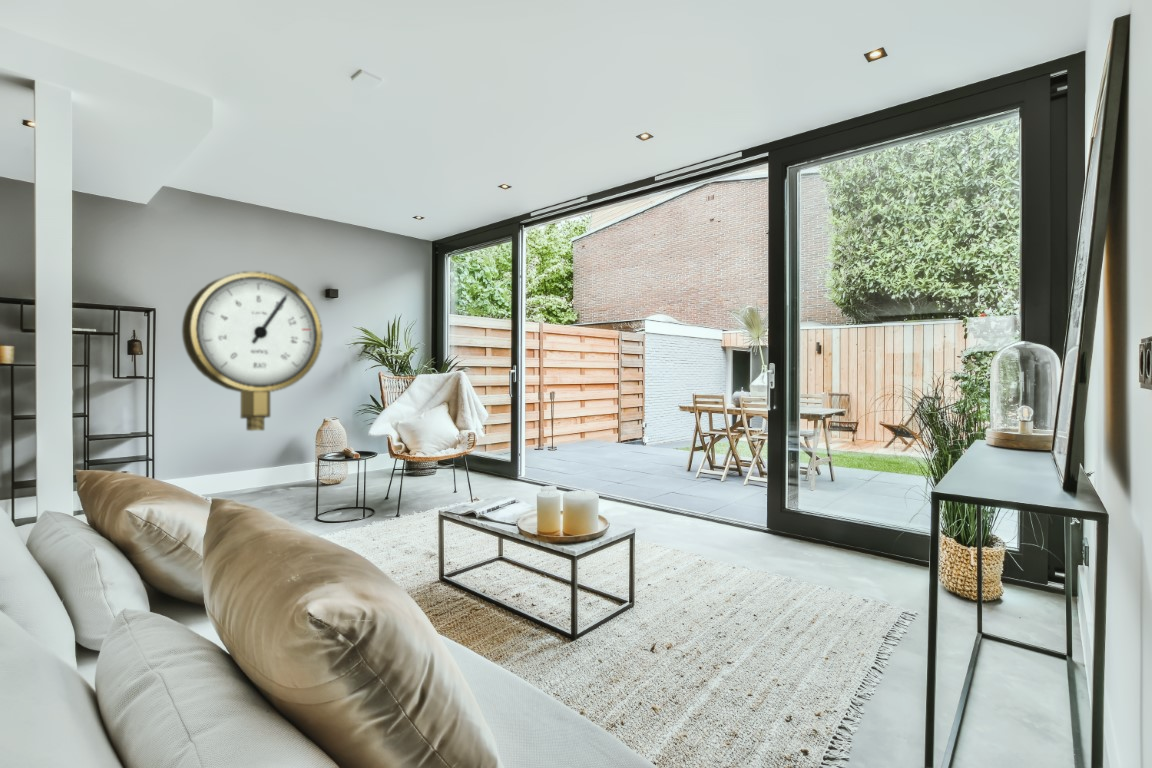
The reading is 10 bar
